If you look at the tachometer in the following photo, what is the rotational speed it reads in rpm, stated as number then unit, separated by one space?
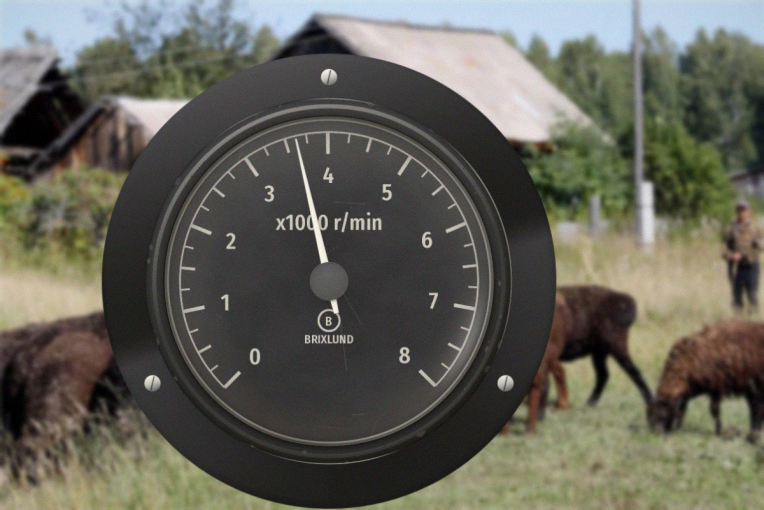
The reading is 3625 rpm
